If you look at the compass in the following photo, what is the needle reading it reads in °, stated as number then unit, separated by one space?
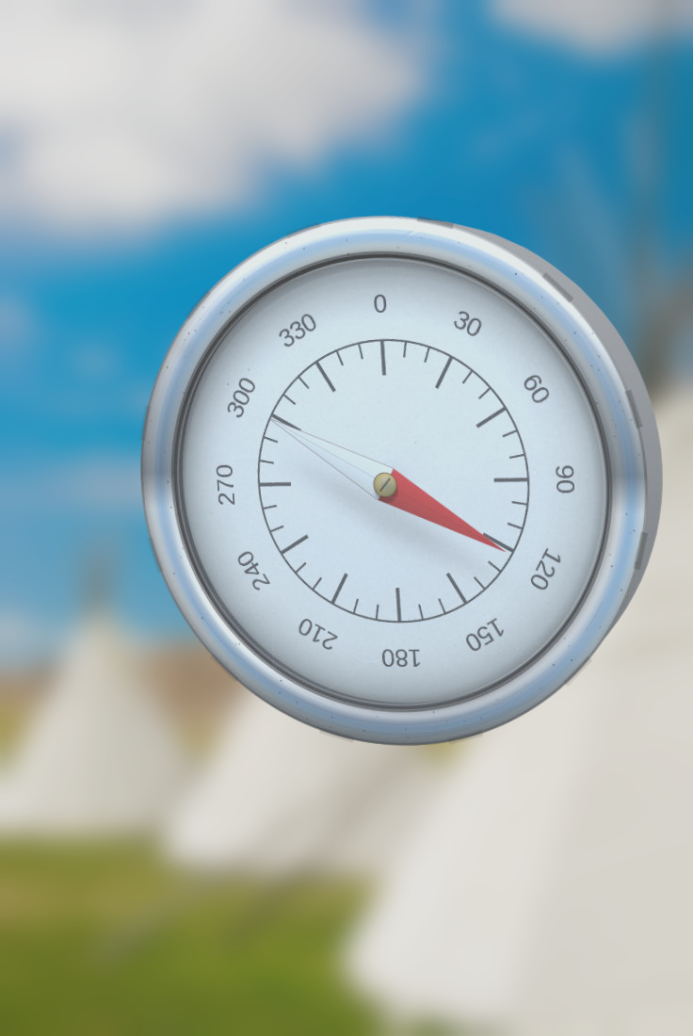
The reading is 120 °
